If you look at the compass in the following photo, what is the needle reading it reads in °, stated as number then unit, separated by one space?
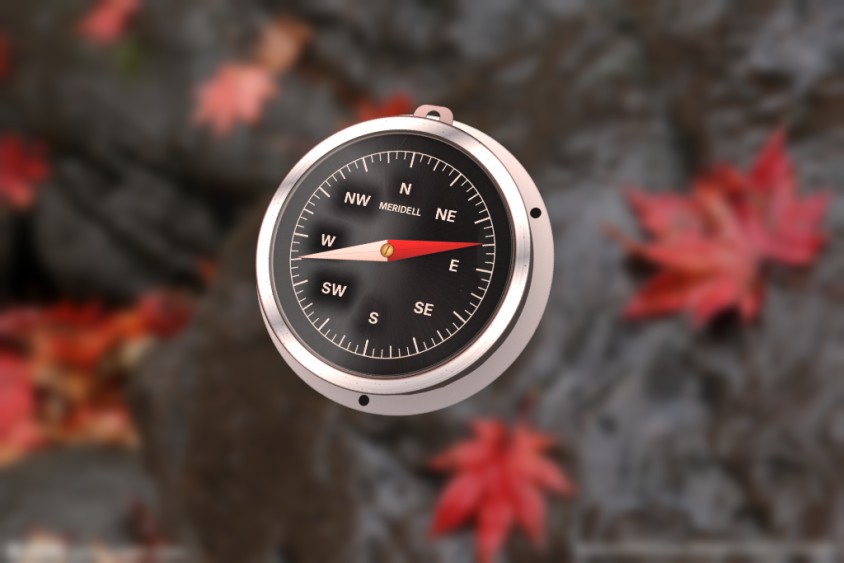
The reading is 75 °
